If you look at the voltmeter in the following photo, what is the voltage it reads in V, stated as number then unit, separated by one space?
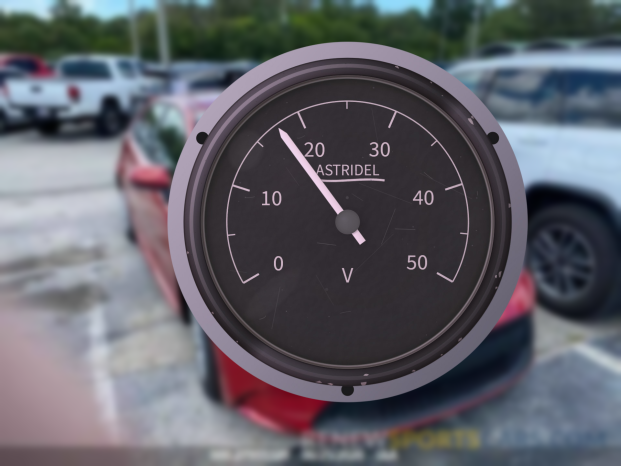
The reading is 17.5 V
